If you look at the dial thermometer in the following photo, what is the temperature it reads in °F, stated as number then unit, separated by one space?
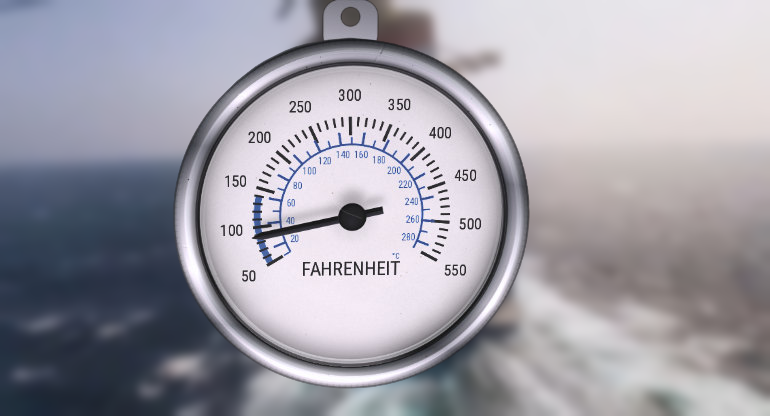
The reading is 90 °F
